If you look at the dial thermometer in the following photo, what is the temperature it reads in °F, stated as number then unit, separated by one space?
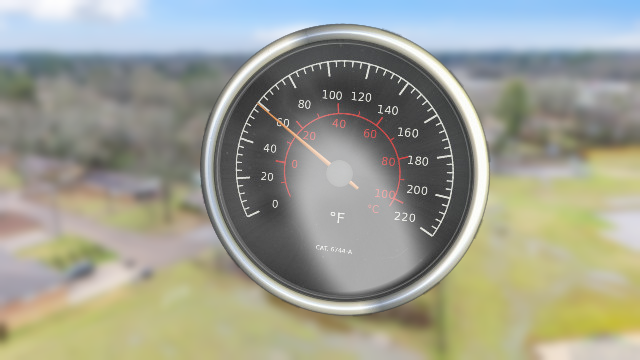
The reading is 60 °F
